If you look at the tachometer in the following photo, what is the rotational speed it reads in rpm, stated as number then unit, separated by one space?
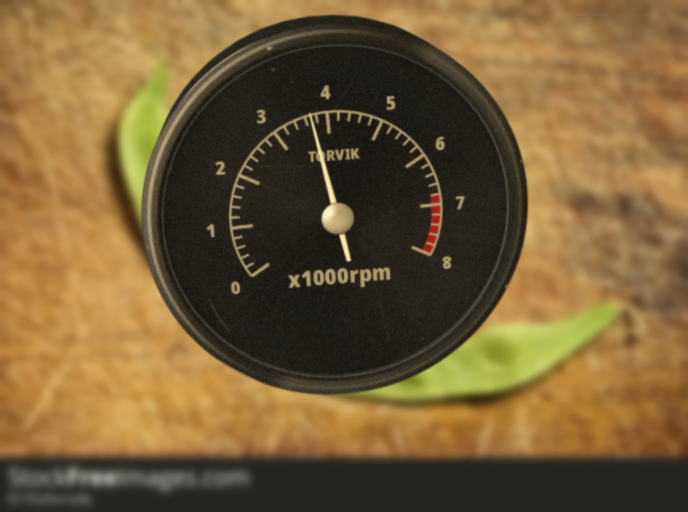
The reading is 3700 rpm
